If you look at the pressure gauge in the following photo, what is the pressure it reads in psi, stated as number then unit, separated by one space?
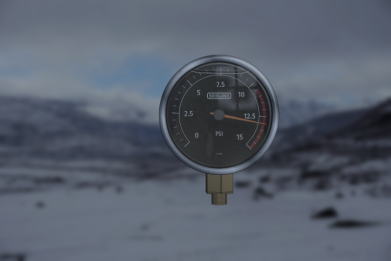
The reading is 13 psi
